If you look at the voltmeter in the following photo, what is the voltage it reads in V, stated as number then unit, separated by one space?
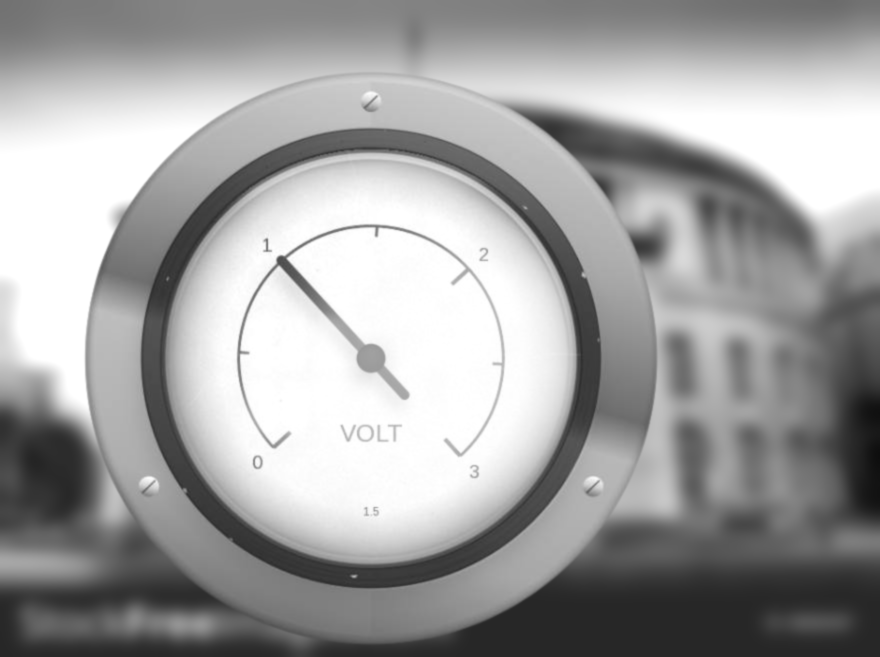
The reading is 1 V
